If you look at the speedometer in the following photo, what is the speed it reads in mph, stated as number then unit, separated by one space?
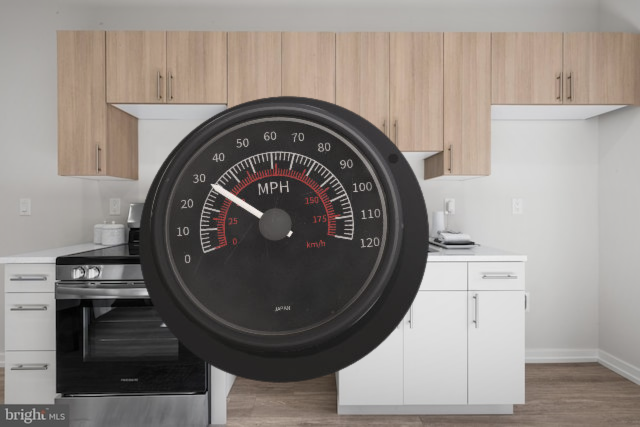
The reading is 30 mph
